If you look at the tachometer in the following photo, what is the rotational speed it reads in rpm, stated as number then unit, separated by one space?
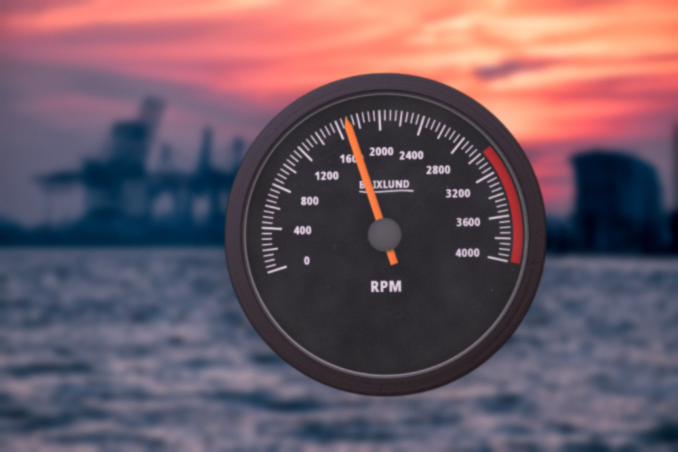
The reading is 1700 rpm
